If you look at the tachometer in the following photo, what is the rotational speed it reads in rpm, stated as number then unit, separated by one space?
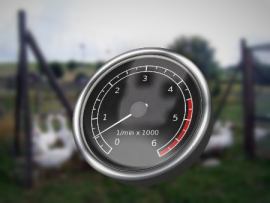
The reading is 500 rpm
